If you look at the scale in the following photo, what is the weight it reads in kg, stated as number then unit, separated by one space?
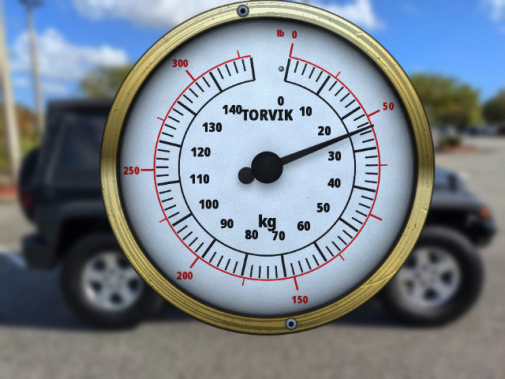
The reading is 25 kg
